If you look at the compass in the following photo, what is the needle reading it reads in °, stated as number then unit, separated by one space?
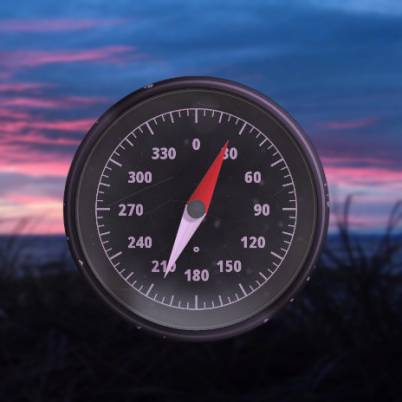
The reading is 25 °
